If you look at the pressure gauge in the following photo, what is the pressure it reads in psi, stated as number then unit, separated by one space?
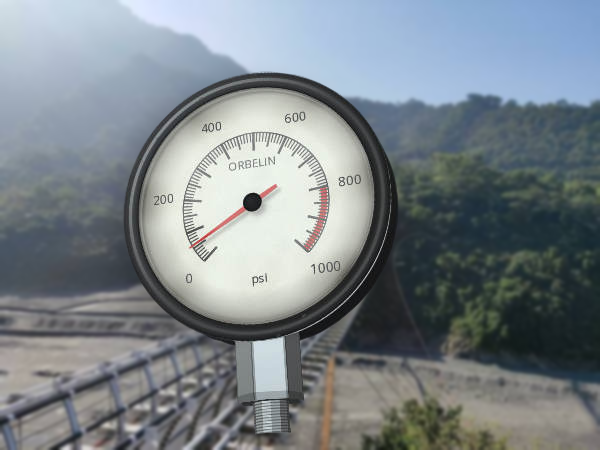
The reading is 50 psi
